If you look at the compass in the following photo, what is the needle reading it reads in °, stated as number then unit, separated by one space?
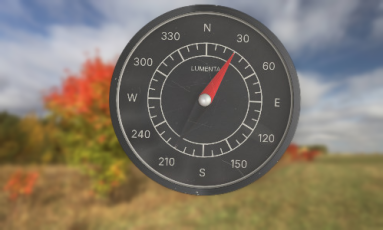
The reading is 30 °
